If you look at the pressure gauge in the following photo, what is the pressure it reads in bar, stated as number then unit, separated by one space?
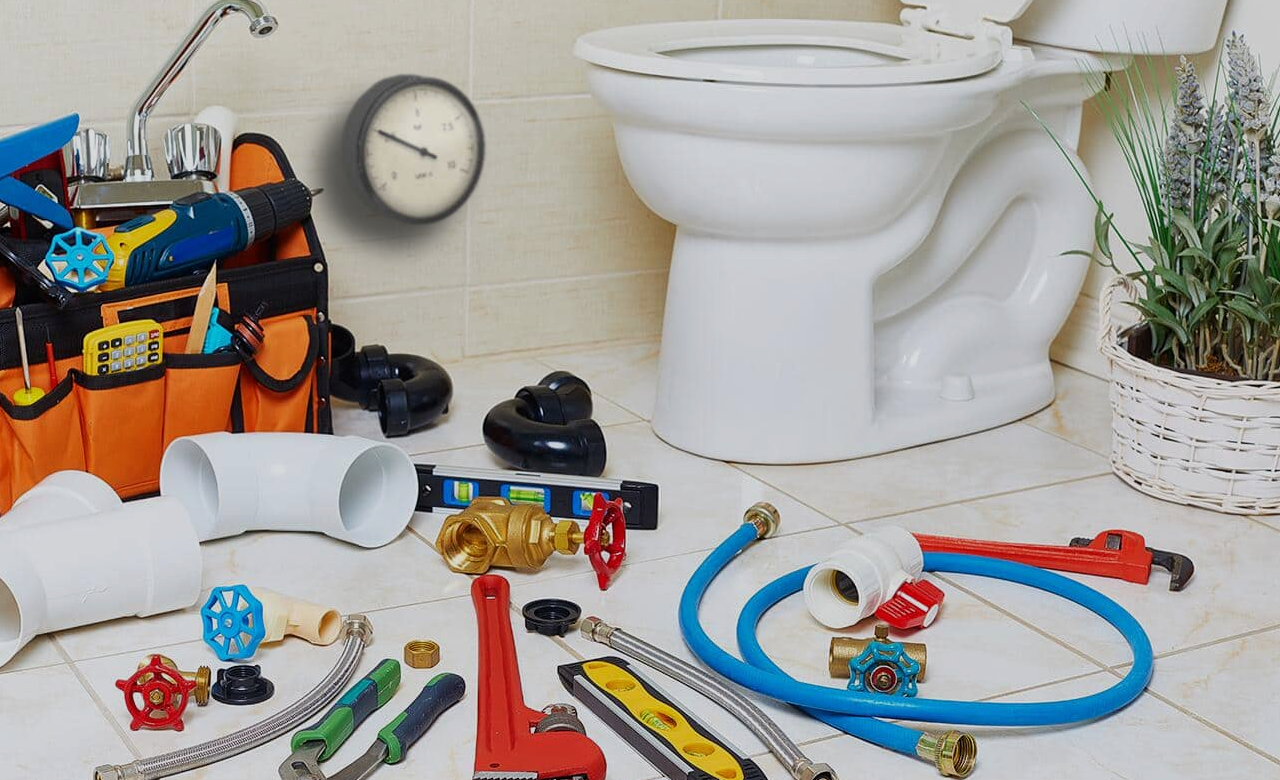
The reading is 2.5 bar
